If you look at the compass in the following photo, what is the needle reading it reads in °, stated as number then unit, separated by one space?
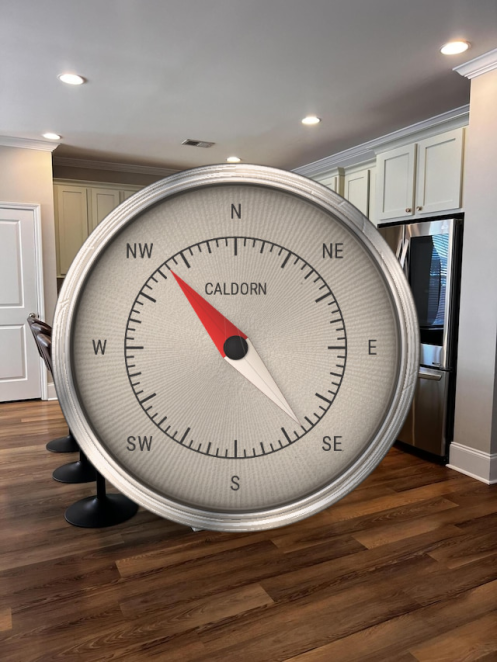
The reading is 320 °
